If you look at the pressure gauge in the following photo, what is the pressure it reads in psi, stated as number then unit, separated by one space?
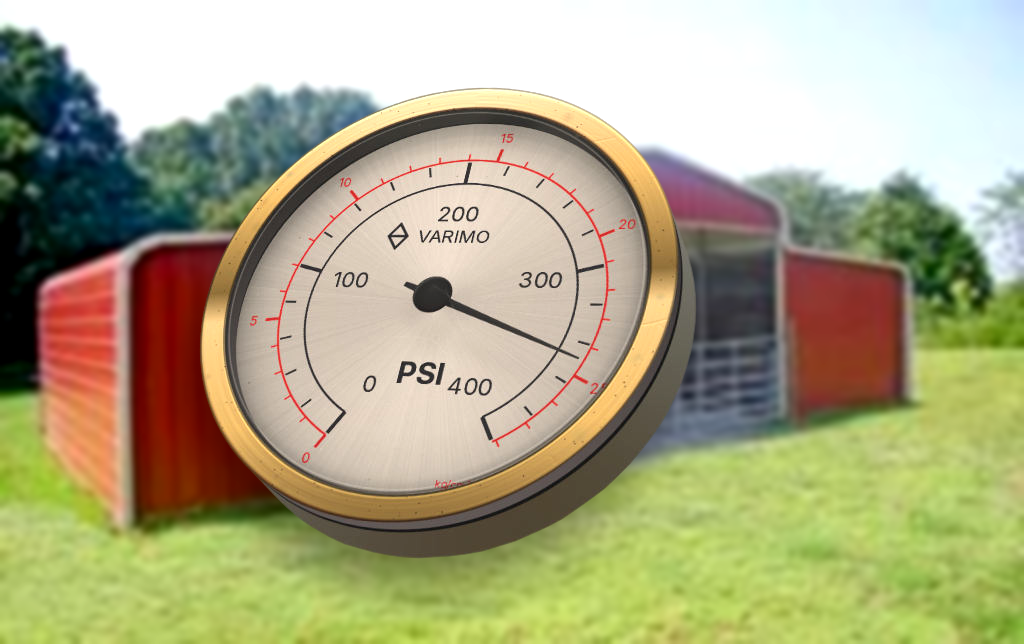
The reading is 350 psi
